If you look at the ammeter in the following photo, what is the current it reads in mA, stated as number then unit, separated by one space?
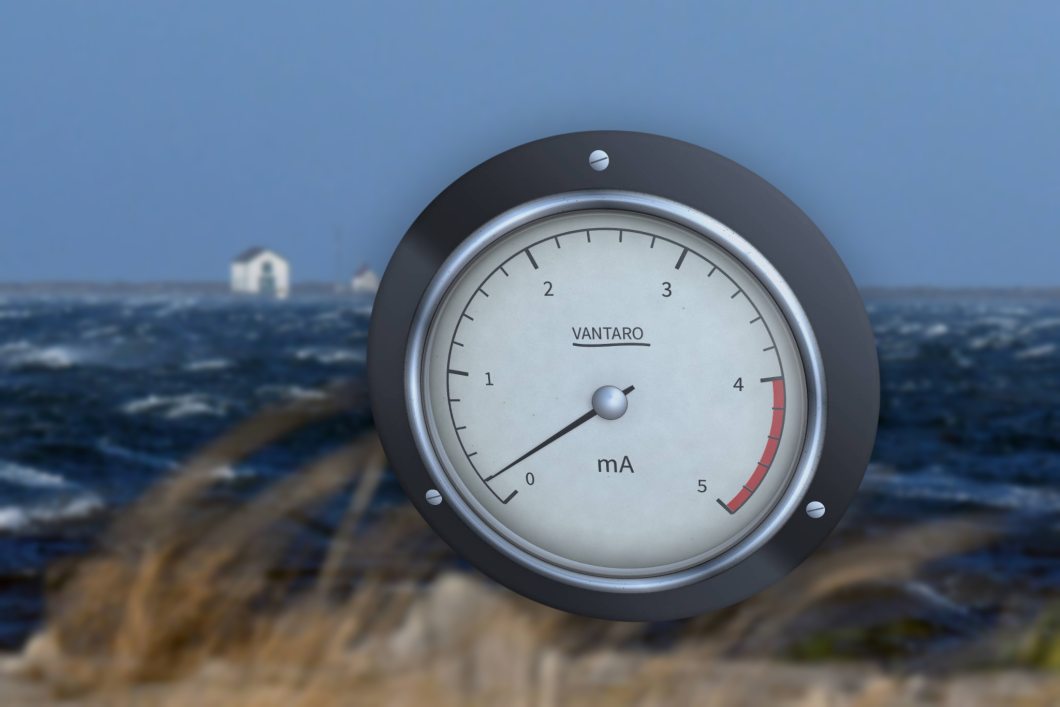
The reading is 0.2 mA
